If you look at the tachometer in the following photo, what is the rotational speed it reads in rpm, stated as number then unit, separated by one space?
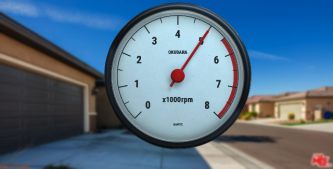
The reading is 5000 rpm
